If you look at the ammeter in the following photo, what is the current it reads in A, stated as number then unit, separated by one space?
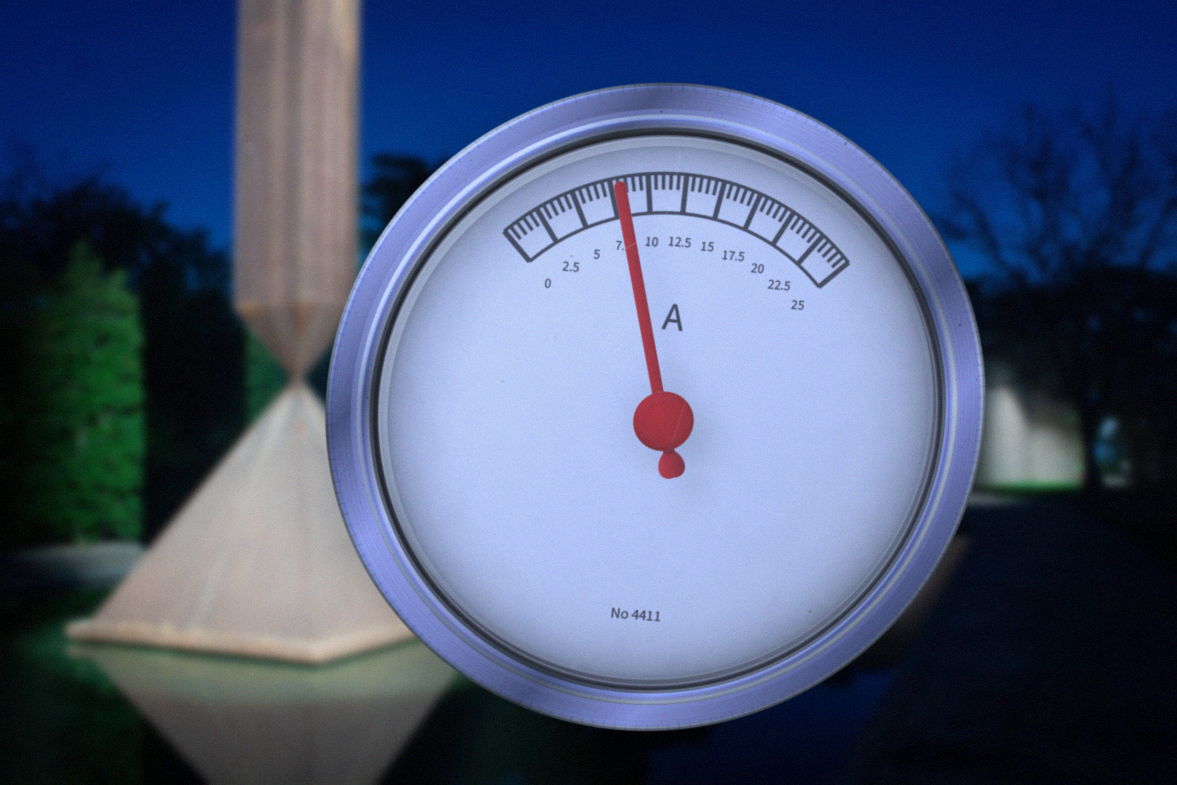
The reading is 8 A
